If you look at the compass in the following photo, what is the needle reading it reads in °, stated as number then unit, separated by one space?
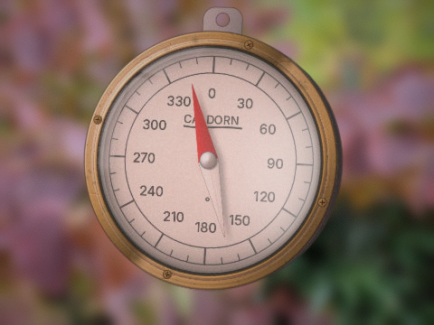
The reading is 345 °
